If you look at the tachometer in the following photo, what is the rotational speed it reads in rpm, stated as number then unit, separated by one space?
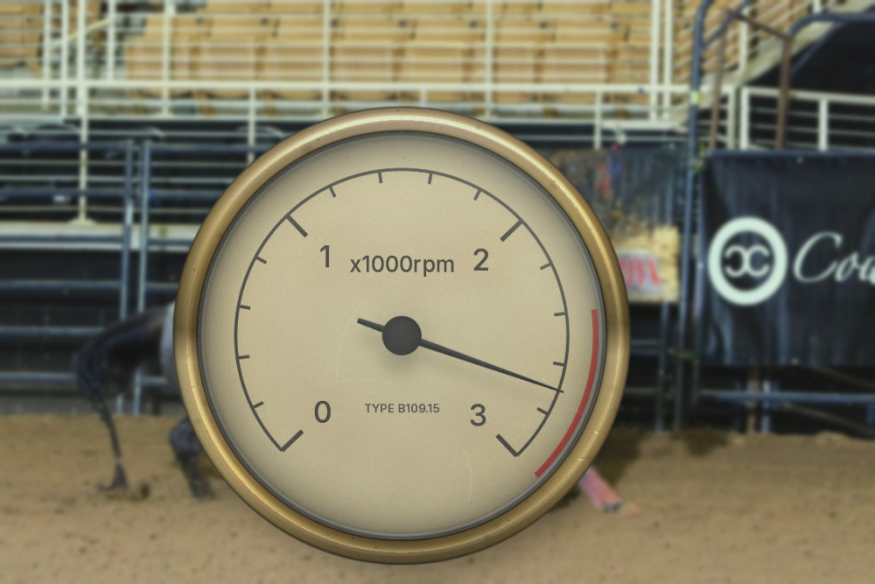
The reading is 2700 rpm
